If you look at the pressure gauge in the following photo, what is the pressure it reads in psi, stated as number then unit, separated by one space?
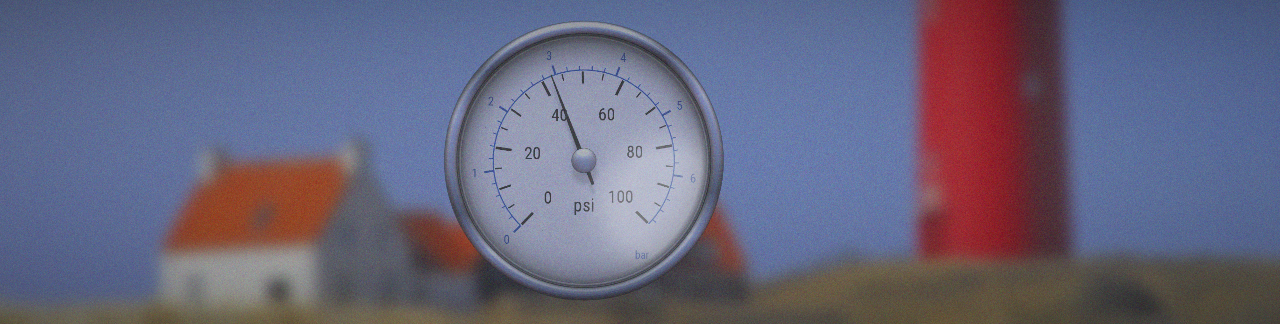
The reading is 42.5 psi
